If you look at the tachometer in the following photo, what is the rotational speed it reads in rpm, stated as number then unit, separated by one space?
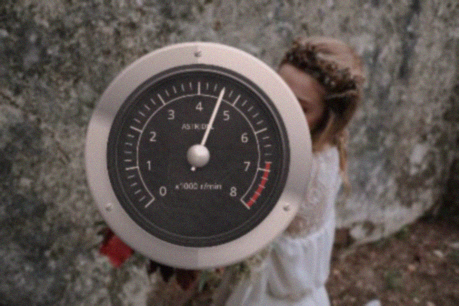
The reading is 4600 rpm
